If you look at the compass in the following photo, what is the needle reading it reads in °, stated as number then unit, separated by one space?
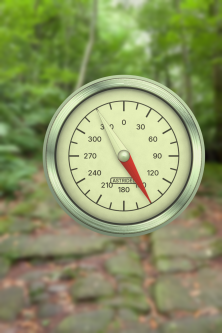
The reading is 150 °
